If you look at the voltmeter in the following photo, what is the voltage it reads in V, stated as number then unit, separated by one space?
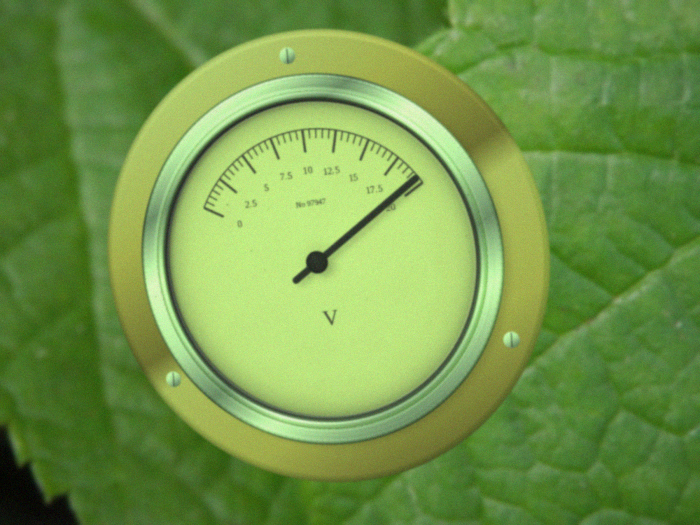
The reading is 19.5 V
